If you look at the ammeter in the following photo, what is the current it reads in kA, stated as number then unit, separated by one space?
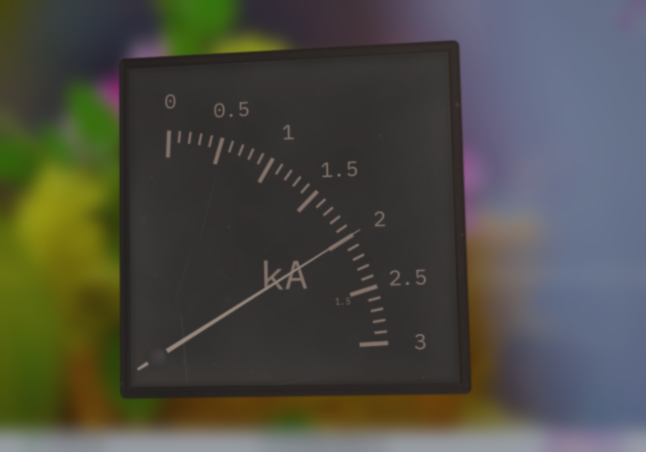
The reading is 2 kA
